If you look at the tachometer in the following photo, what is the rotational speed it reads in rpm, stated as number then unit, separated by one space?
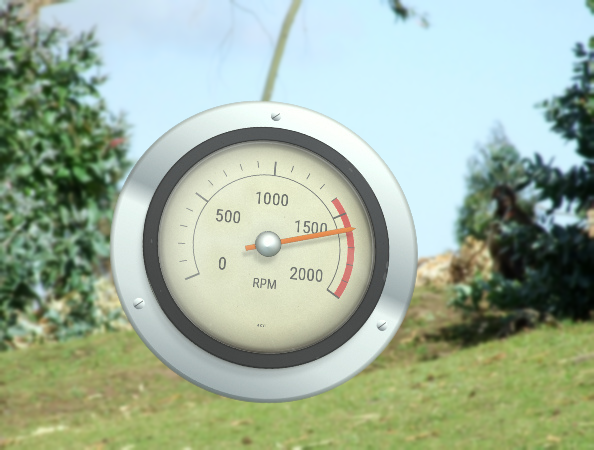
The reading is 1600 rpm
